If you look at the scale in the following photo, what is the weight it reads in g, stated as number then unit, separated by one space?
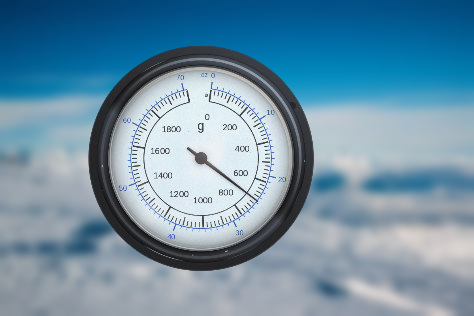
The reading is 700 g
